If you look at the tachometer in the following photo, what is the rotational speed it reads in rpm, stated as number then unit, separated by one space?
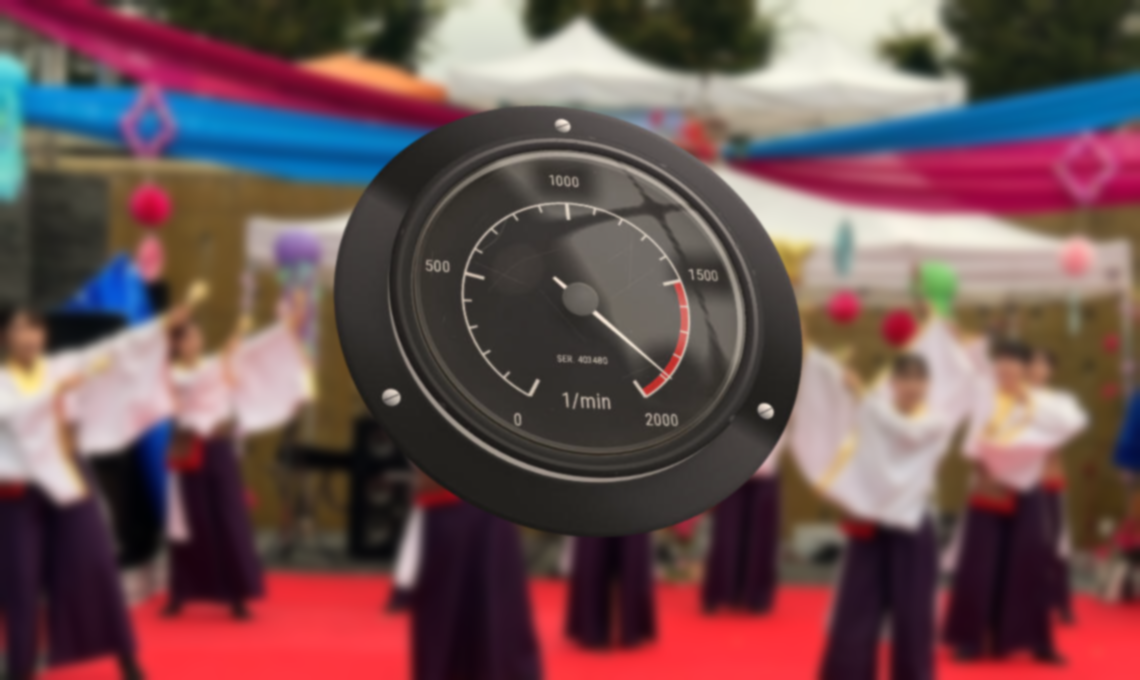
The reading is 1900 rpm
